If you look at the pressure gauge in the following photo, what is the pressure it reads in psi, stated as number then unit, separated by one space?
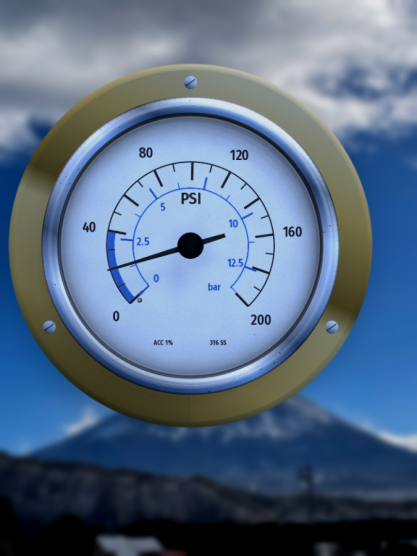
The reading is 20 psi
